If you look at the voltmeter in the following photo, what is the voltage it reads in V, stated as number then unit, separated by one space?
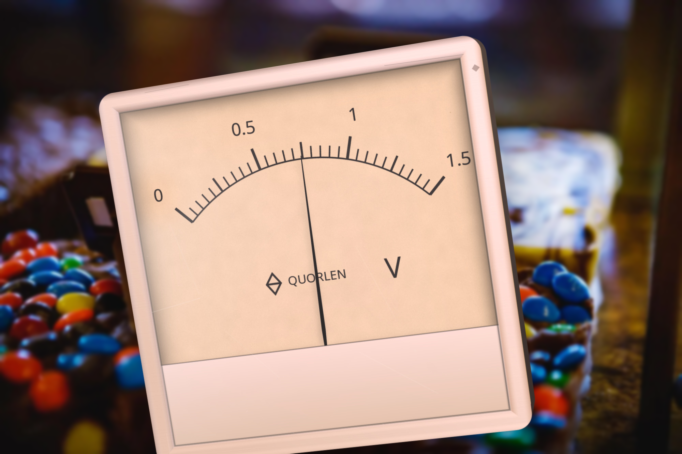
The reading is 0.75 V
